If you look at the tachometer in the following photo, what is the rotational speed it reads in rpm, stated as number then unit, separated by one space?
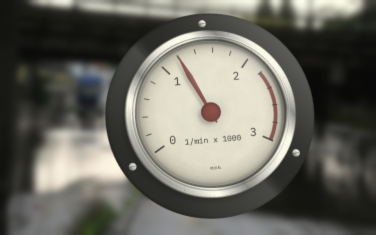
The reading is 1200 rpm
